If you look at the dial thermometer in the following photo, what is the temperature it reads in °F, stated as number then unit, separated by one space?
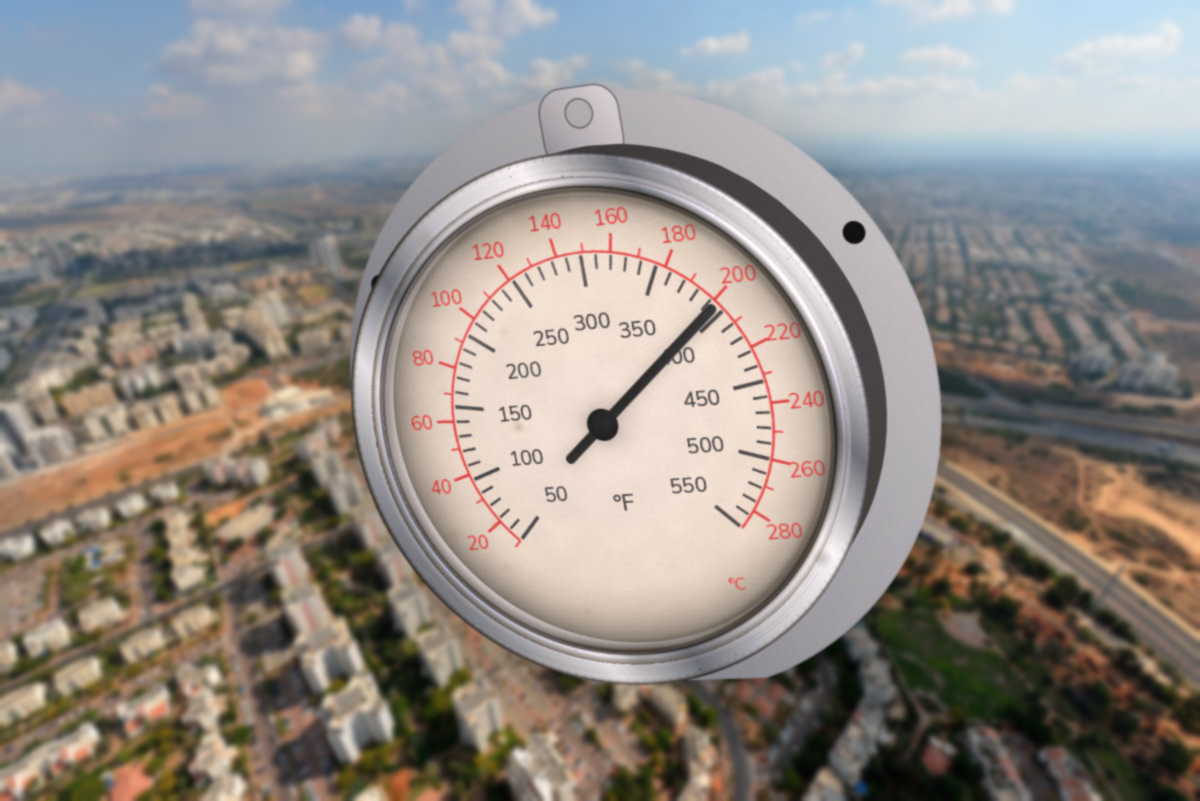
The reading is 395 °F
